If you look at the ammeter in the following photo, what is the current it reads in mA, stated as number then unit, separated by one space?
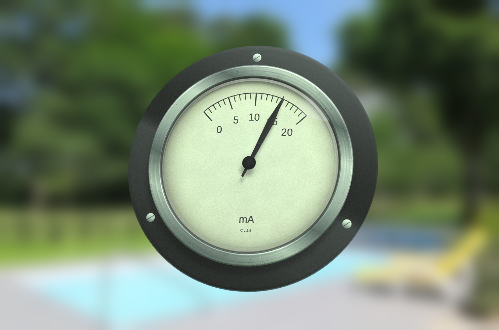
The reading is 15 mA
